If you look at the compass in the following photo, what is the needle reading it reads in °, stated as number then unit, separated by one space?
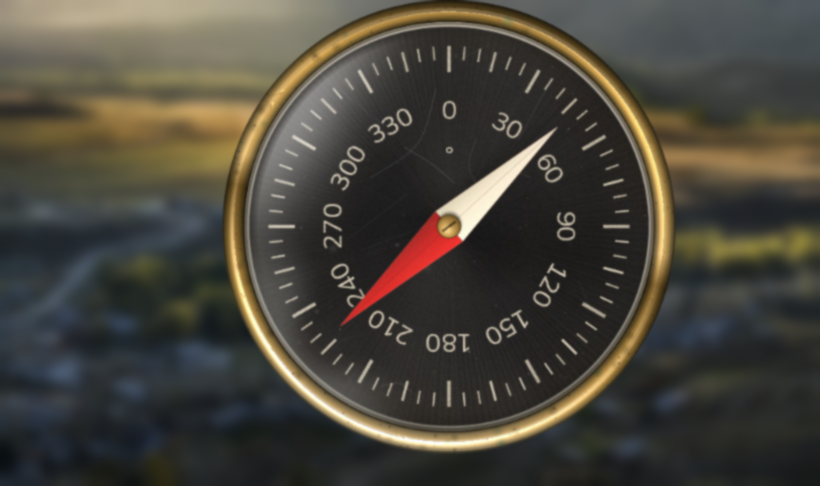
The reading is 227.5 °
